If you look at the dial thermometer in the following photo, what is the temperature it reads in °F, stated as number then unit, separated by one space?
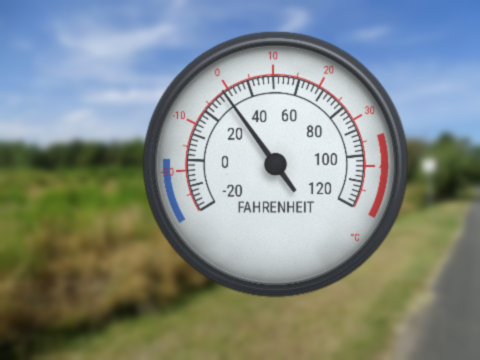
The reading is 30 °F
